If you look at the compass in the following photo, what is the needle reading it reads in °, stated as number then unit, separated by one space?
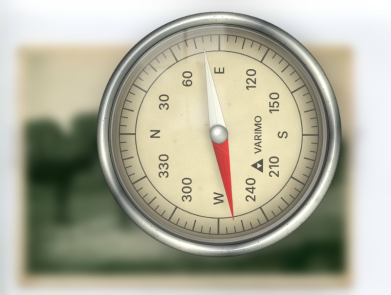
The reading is 260 °
